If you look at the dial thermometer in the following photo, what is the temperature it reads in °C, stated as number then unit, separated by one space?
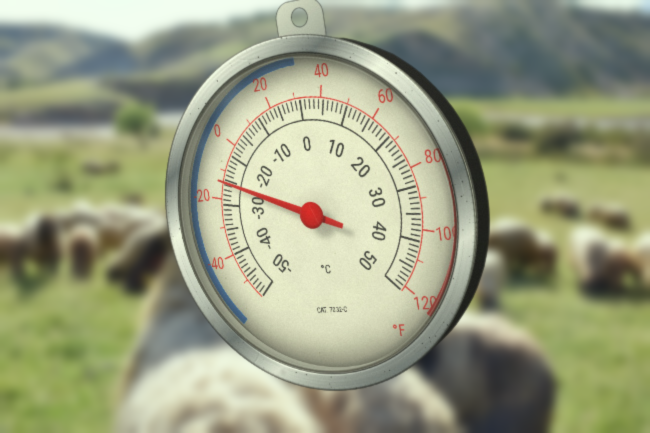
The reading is -25 °C
